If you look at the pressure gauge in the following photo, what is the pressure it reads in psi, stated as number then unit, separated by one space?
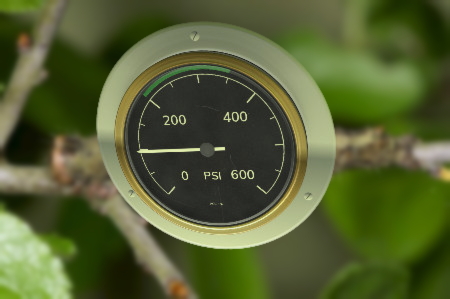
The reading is 100 psi
